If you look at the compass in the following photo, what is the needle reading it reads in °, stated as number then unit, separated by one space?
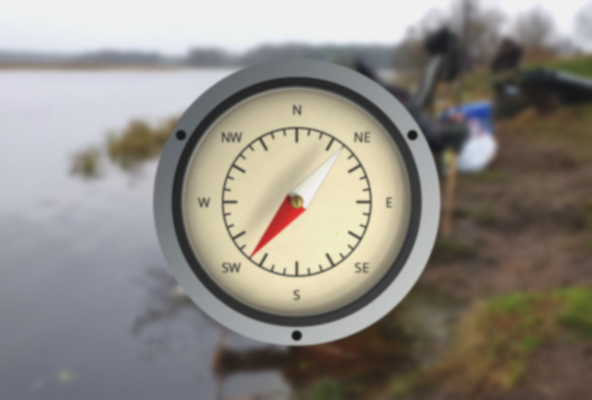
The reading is 220 °
